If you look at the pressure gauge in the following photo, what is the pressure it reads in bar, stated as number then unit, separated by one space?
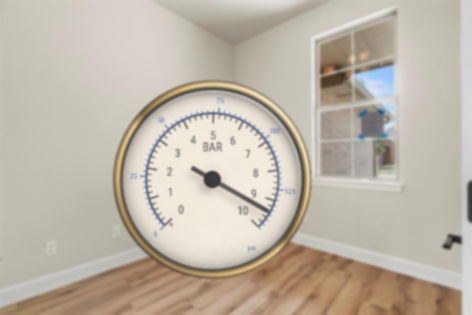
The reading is 9.4 bar
